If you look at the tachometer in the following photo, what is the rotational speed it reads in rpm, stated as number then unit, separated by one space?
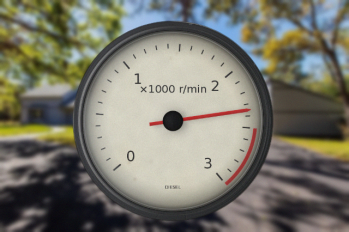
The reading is 2350 rpm
